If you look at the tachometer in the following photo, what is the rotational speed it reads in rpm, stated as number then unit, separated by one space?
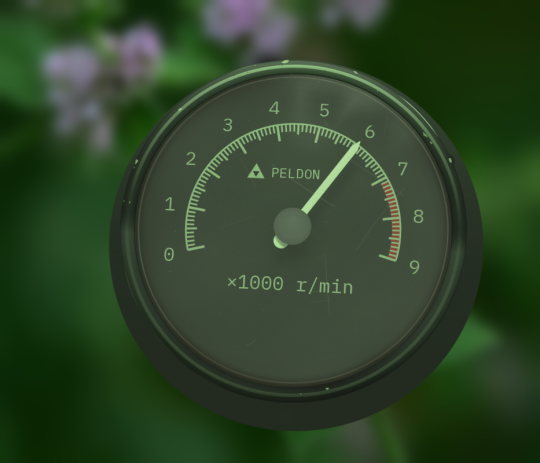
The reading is 6000 rpm
